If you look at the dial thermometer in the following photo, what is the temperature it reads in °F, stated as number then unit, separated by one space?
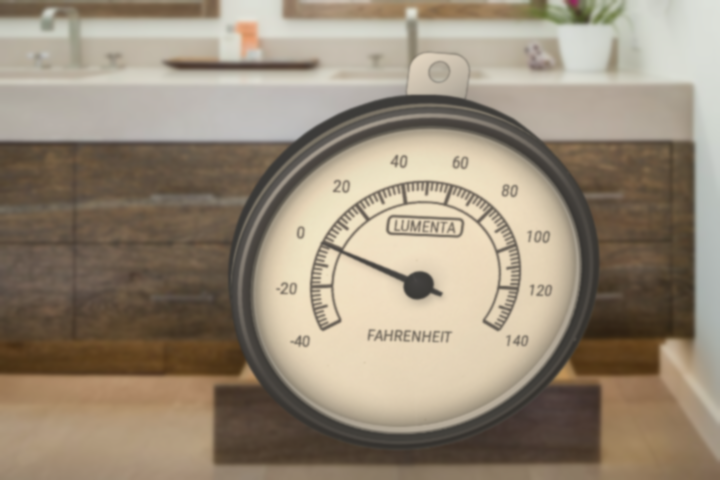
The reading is 0 °F
